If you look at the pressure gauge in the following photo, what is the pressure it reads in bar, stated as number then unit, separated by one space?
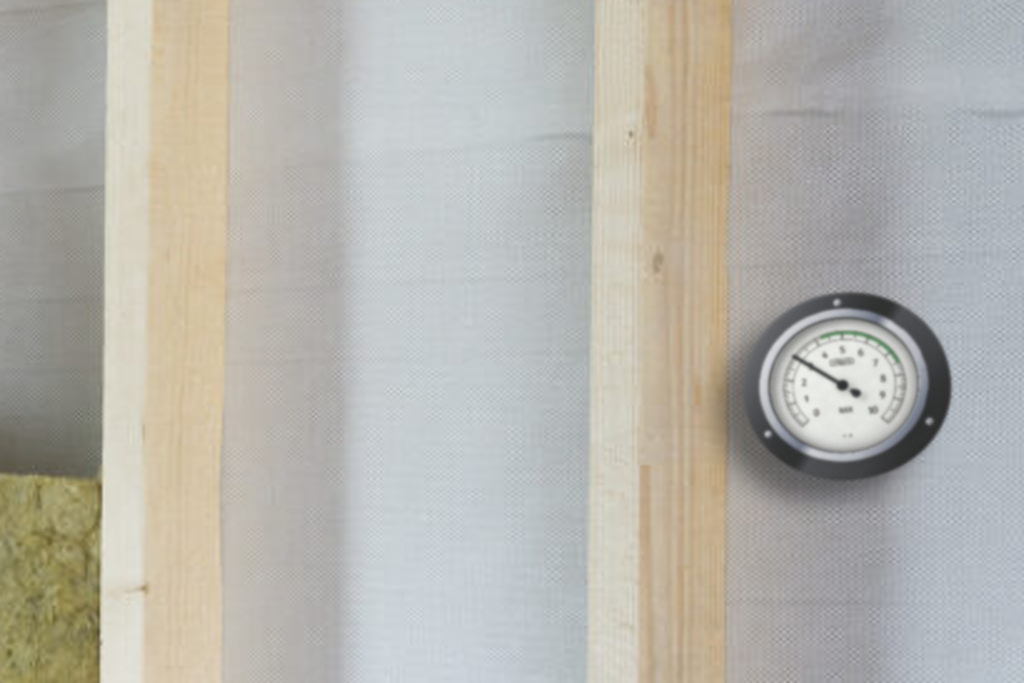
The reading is 3 bar
